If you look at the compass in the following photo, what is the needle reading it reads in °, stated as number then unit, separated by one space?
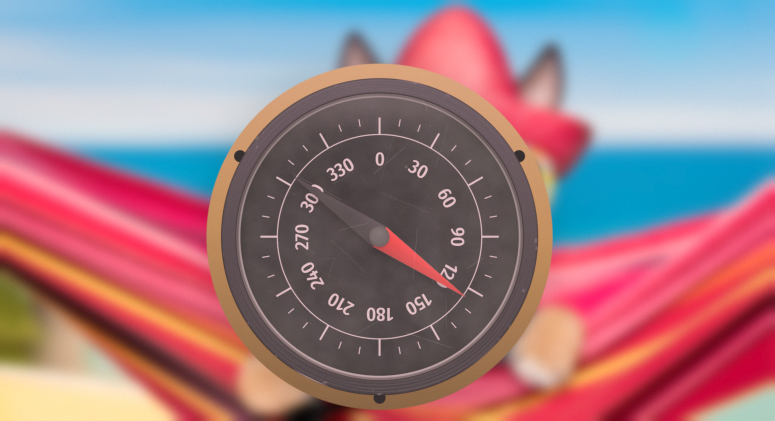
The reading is 125 °
